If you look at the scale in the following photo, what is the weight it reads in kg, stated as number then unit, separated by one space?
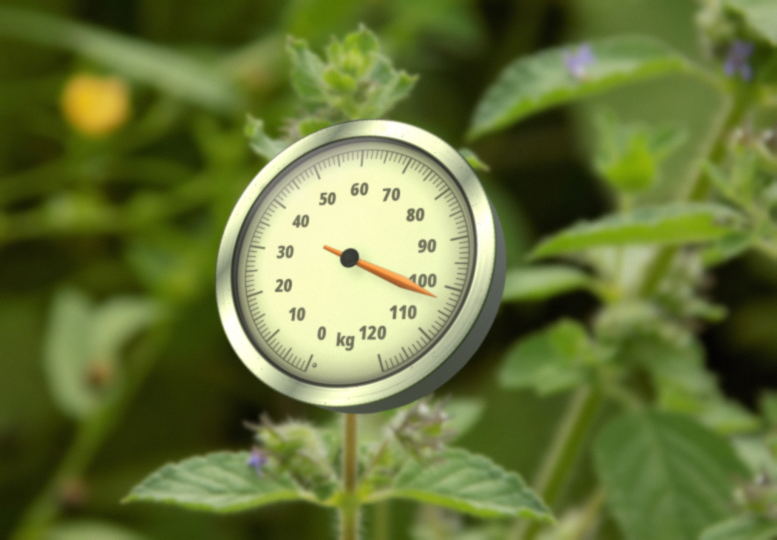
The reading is 103 kg
